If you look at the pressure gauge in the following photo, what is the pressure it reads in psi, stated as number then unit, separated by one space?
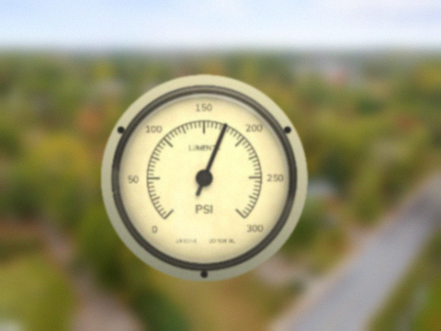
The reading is 175 psi
